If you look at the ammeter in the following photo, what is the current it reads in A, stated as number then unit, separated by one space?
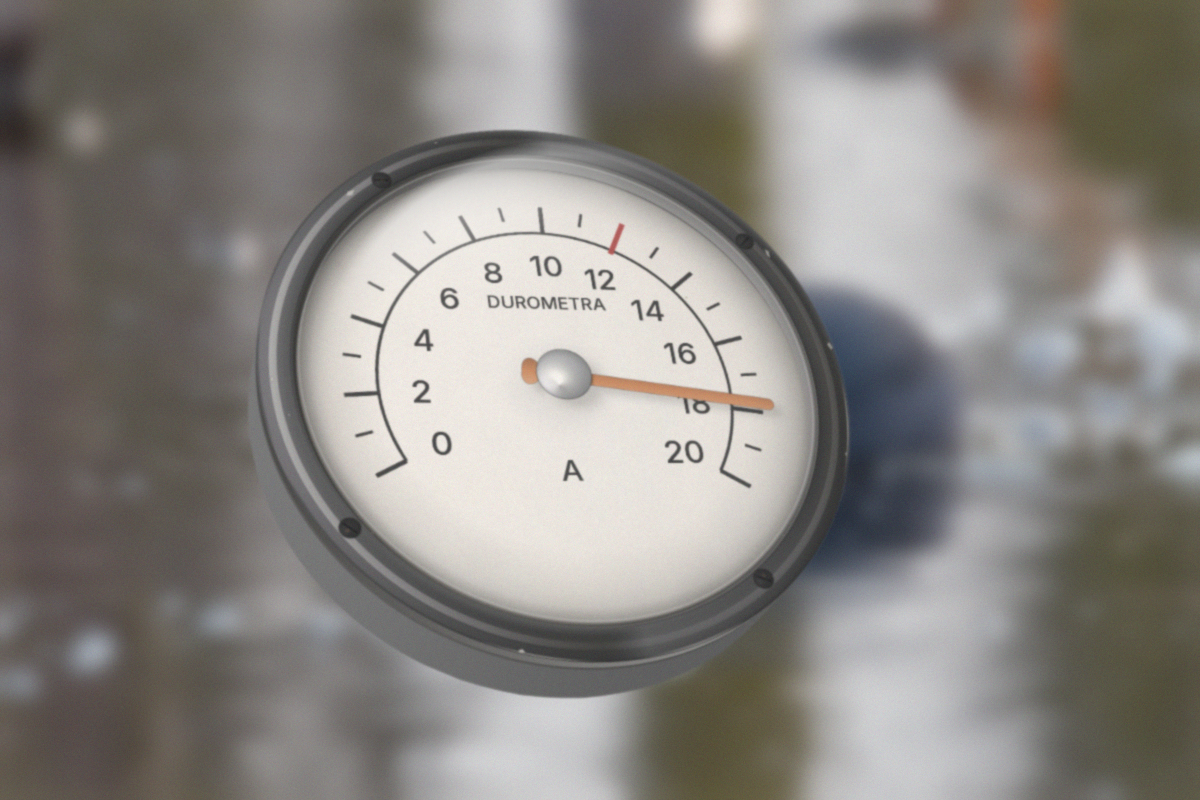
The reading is 18 A
